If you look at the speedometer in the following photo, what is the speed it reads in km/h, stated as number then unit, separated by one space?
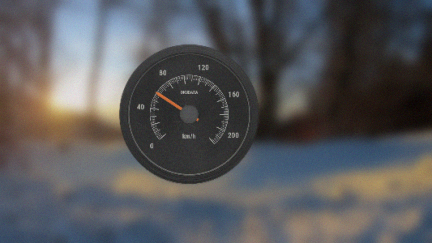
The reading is 60 km/h
